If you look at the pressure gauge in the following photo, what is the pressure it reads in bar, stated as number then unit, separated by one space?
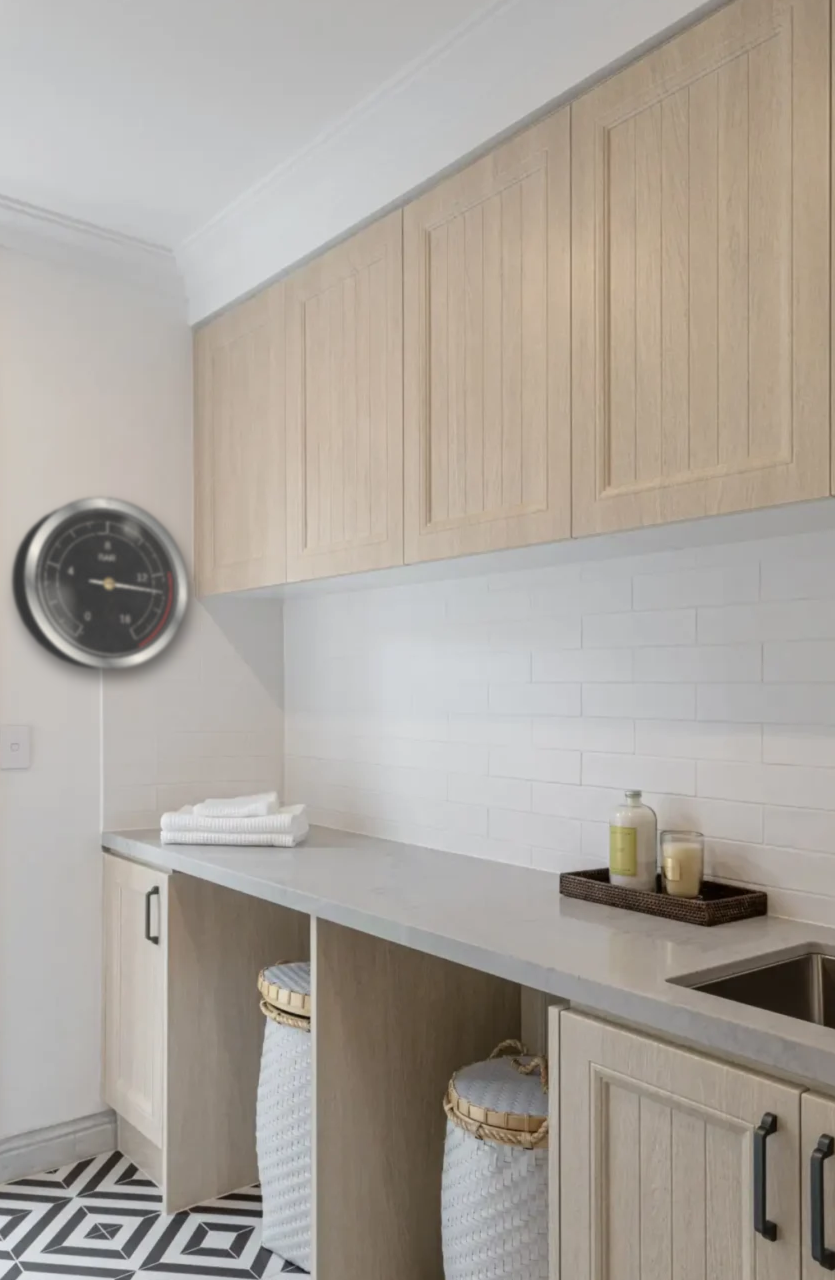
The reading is 13 bar
